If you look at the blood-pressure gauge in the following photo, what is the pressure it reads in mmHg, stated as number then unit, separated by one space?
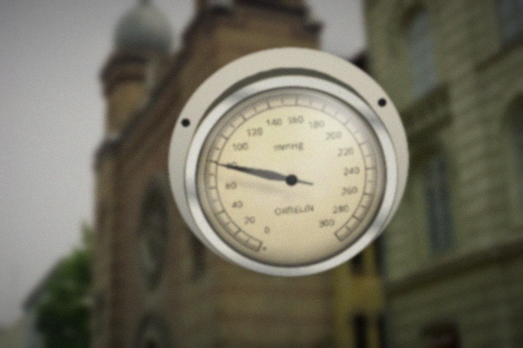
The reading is 80 mmHg
